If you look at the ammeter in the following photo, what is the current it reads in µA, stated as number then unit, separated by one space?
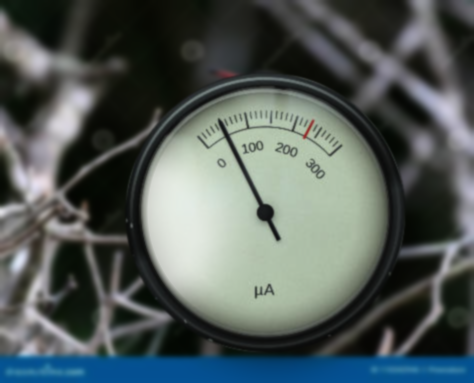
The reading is 50 µA
